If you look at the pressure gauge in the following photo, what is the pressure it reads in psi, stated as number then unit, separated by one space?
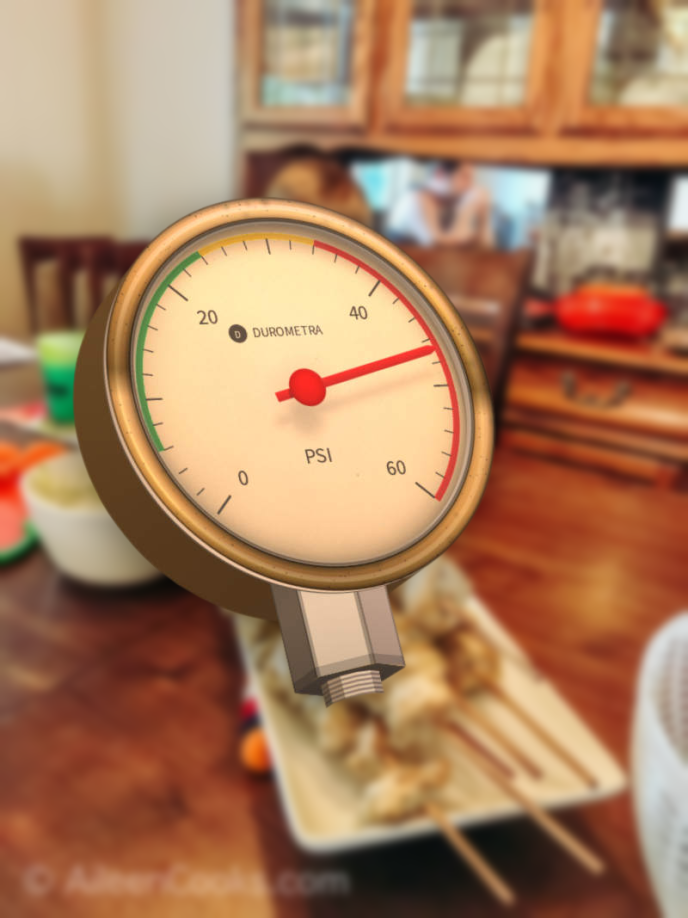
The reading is 47 psi
